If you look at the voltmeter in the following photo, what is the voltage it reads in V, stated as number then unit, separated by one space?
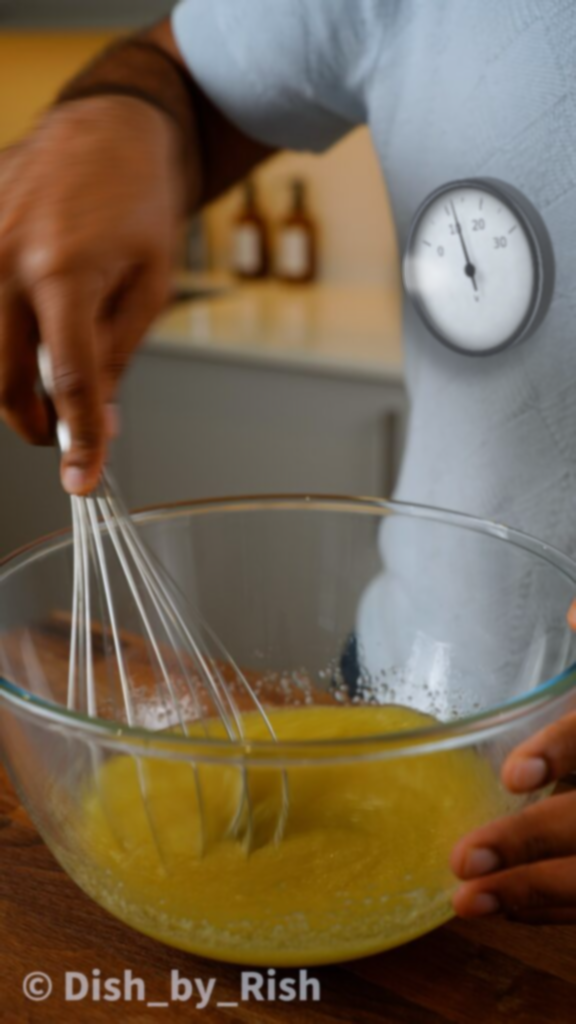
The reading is 12.5 V
